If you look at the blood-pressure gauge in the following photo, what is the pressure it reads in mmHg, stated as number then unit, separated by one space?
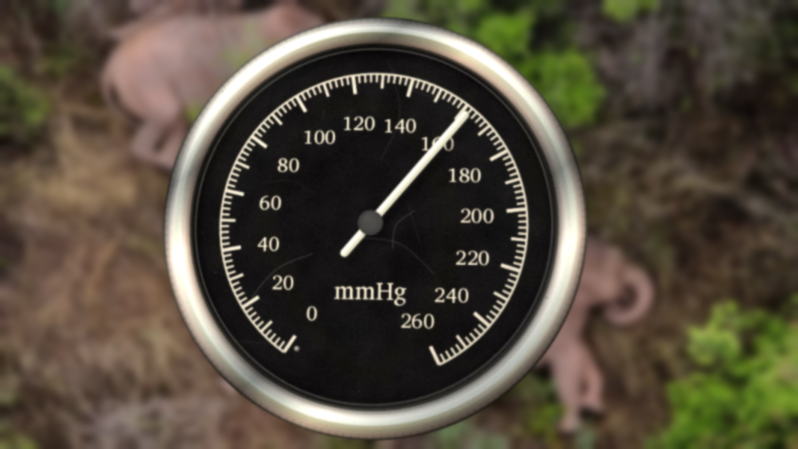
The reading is 162 mmHg
